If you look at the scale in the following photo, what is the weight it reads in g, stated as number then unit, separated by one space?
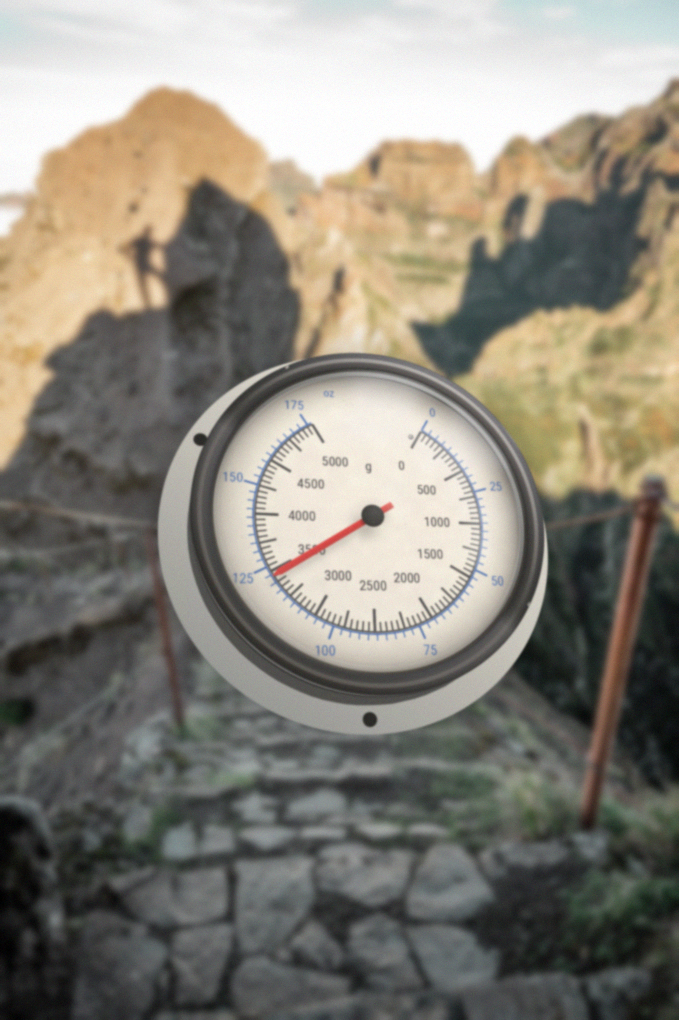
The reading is 3450 g
